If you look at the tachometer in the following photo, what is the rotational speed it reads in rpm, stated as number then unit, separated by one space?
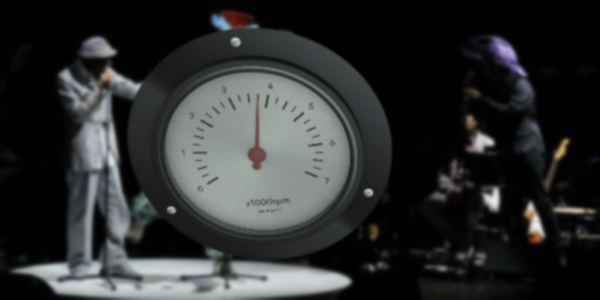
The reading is 3750 rpm
